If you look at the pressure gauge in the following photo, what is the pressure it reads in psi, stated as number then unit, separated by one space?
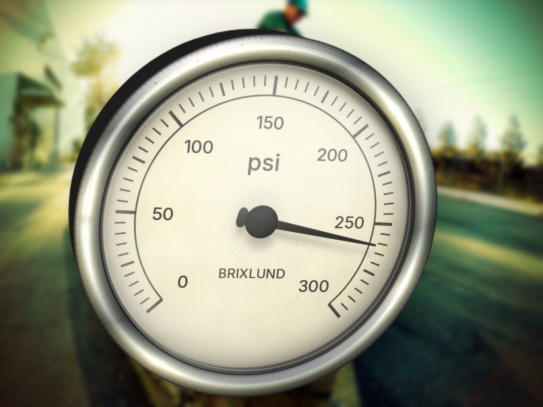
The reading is 260 psi
